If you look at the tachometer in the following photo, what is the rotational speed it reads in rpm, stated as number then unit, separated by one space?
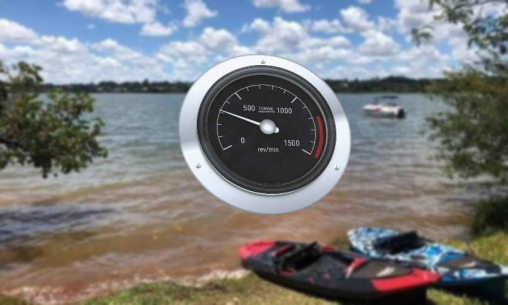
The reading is 300 rpm
